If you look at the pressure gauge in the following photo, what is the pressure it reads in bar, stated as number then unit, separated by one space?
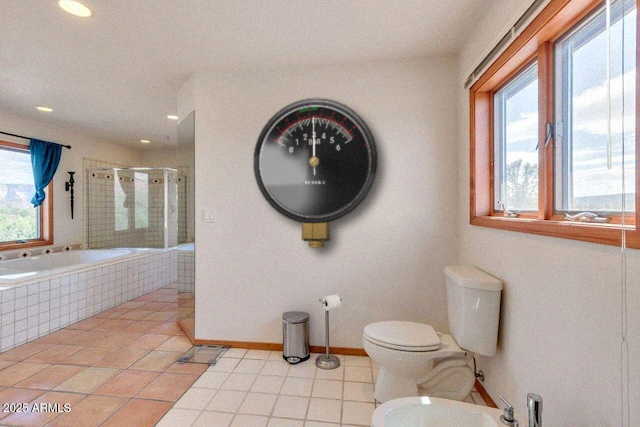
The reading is 3 bar
